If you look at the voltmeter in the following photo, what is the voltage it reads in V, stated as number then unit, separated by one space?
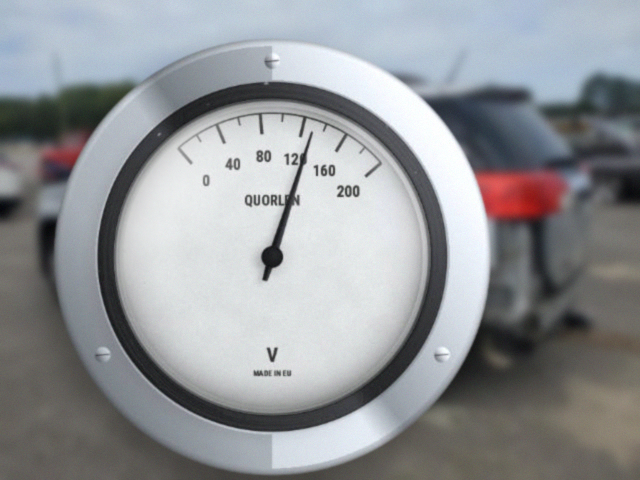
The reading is 130 V
